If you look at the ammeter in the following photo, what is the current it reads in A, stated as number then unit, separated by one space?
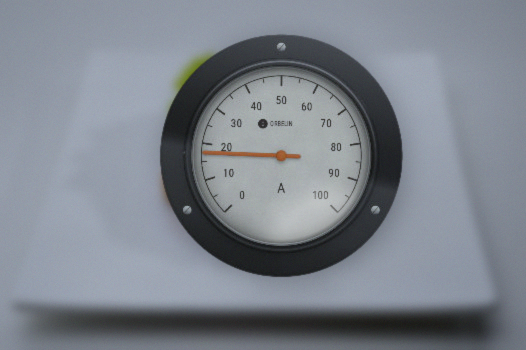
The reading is 17.5 A
